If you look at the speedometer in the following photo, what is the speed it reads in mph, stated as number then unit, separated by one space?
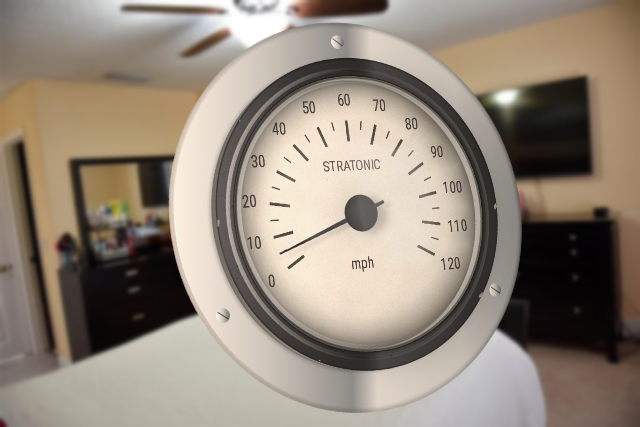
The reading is 5 mph
